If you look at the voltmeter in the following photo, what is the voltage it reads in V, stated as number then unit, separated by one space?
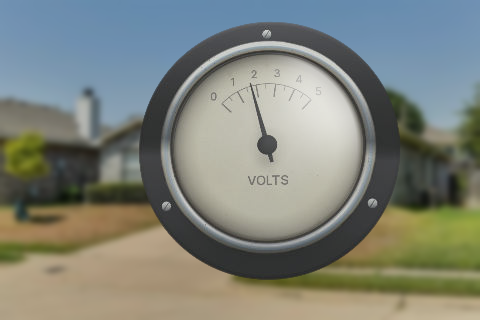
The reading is 1.75 V
